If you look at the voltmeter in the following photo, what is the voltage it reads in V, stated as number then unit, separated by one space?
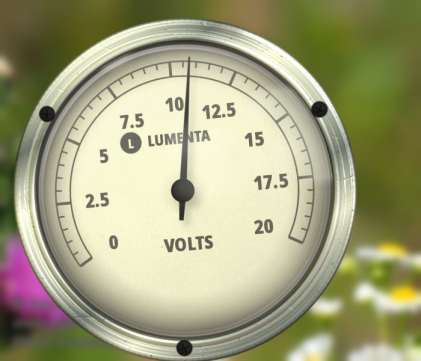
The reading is 10.75 V
